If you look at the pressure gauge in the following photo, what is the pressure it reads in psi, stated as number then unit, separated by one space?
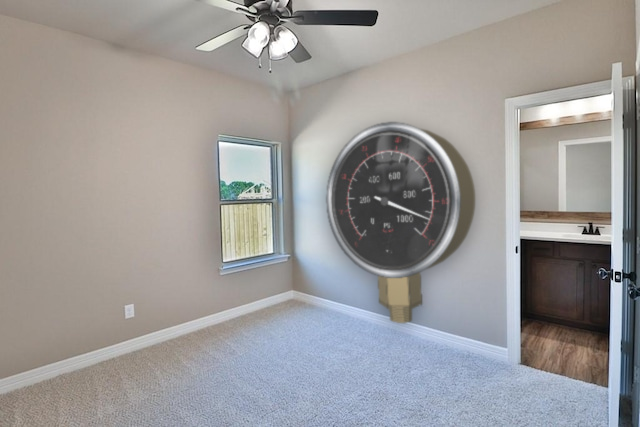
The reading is 925 psi
